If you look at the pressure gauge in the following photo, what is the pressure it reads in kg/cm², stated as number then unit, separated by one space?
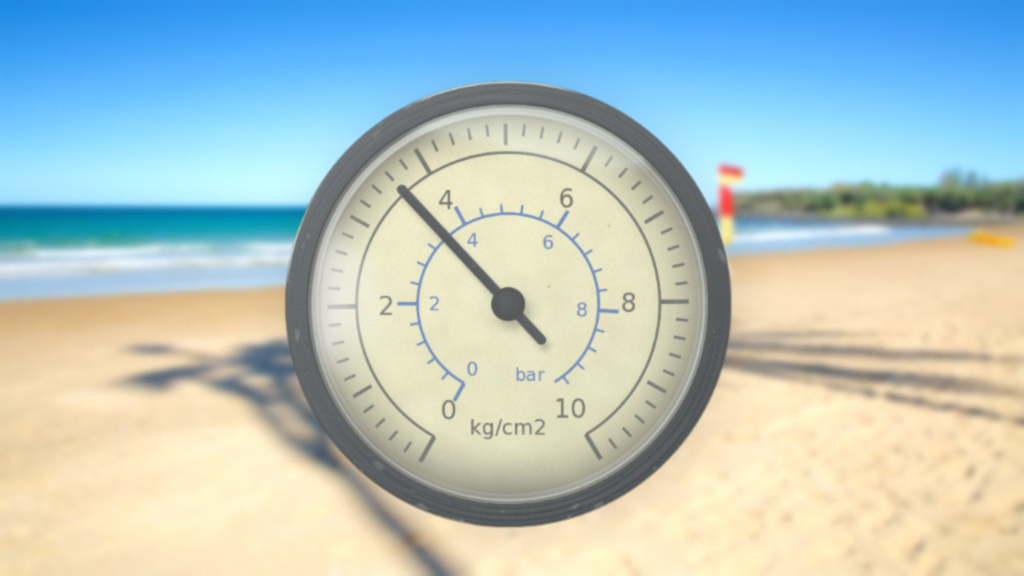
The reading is 3.6 kg/cm²
